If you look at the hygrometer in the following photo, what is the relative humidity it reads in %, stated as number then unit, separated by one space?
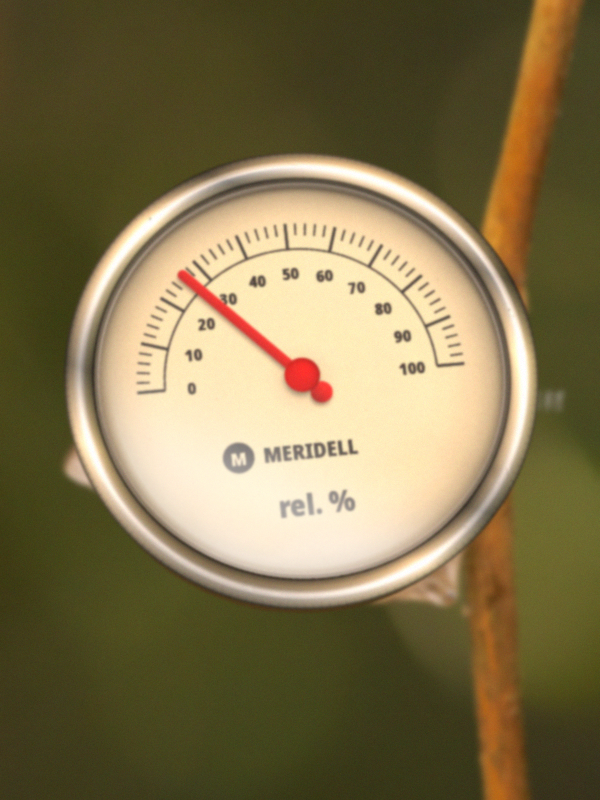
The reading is 26 %
